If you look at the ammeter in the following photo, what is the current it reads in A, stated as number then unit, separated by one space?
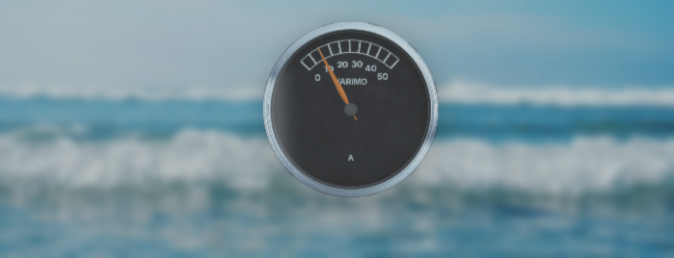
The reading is 10 A
